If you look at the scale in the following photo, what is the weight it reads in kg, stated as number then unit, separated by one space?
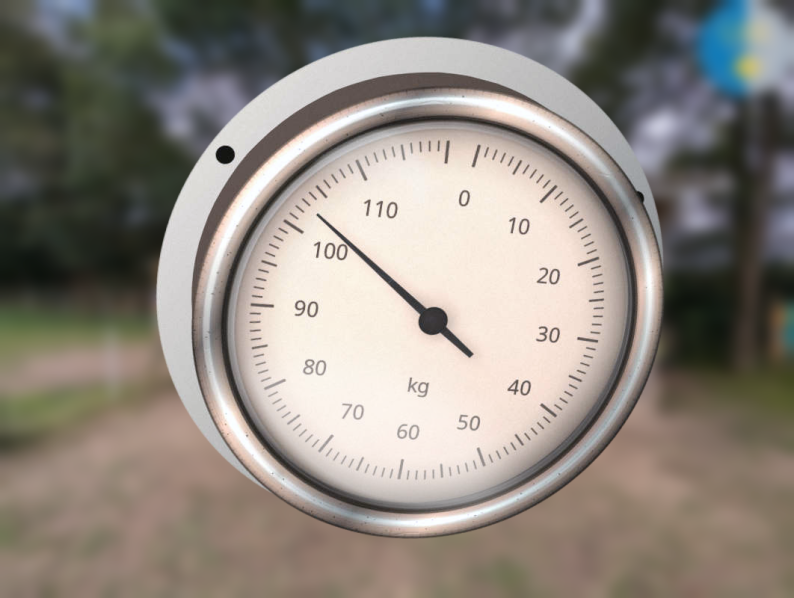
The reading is 103 kg
